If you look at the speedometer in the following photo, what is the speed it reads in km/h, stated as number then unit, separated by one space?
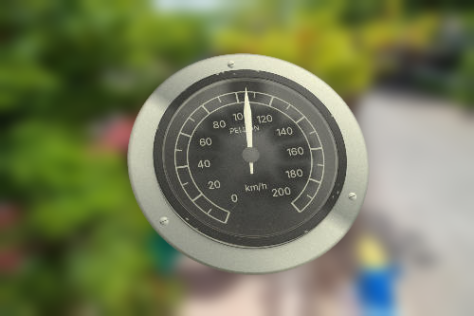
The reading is 105 km/h
